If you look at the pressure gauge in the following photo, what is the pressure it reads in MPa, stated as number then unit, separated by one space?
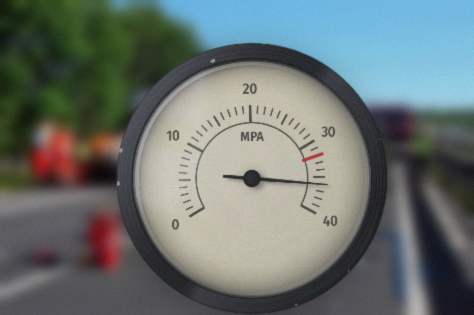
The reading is 36 MPa
